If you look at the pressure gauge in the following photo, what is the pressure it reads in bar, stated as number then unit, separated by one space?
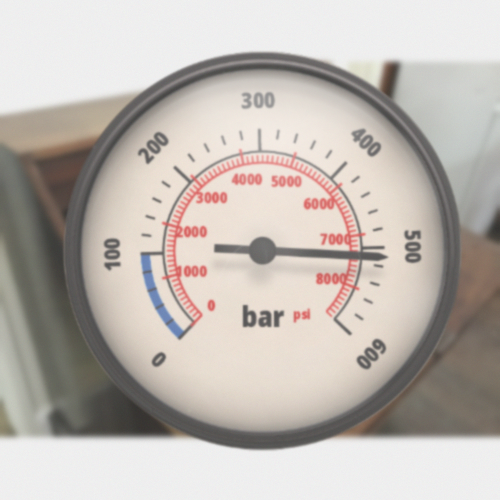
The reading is 510 bar
